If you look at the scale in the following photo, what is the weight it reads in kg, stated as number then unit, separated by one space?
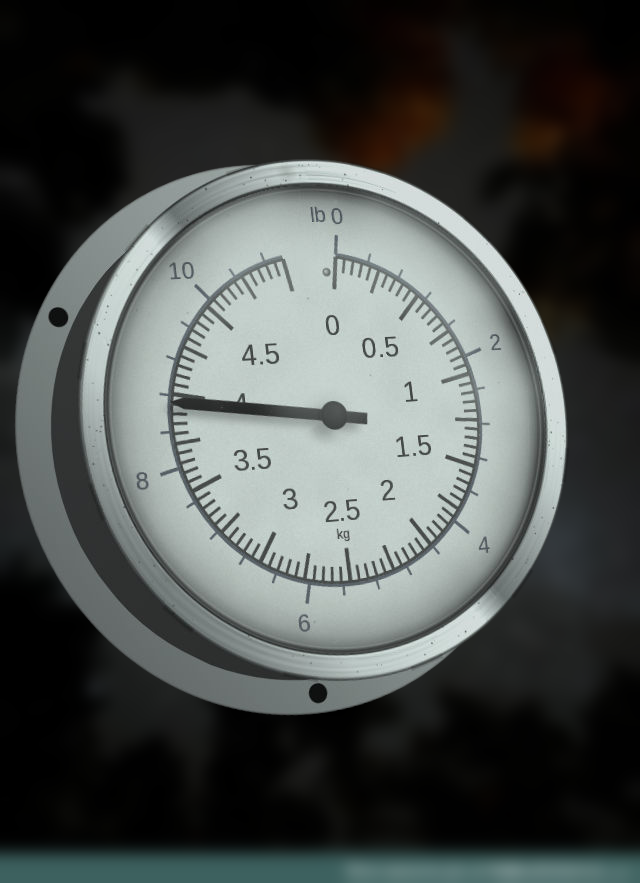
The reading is 3.95 kg
